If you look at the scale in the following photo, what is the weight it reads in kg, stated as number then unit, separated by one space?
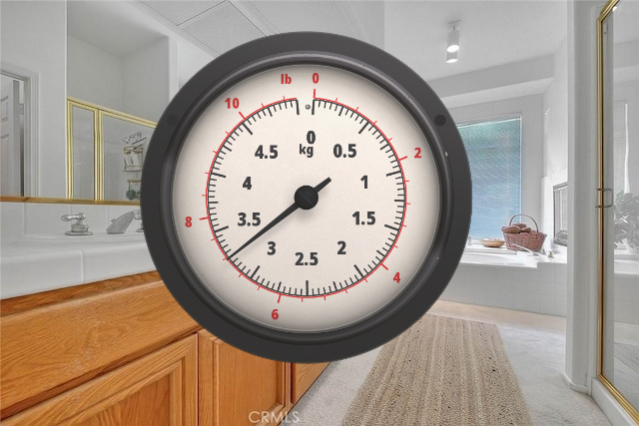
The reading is 3.25 kg
